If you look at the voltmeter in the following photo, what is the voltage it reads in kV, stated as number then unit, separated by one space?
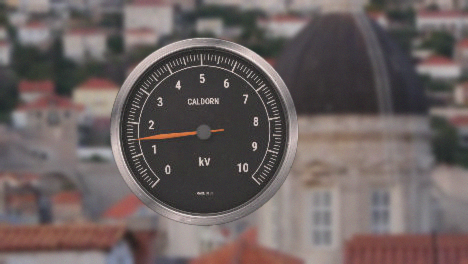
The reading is 1.5 kV
